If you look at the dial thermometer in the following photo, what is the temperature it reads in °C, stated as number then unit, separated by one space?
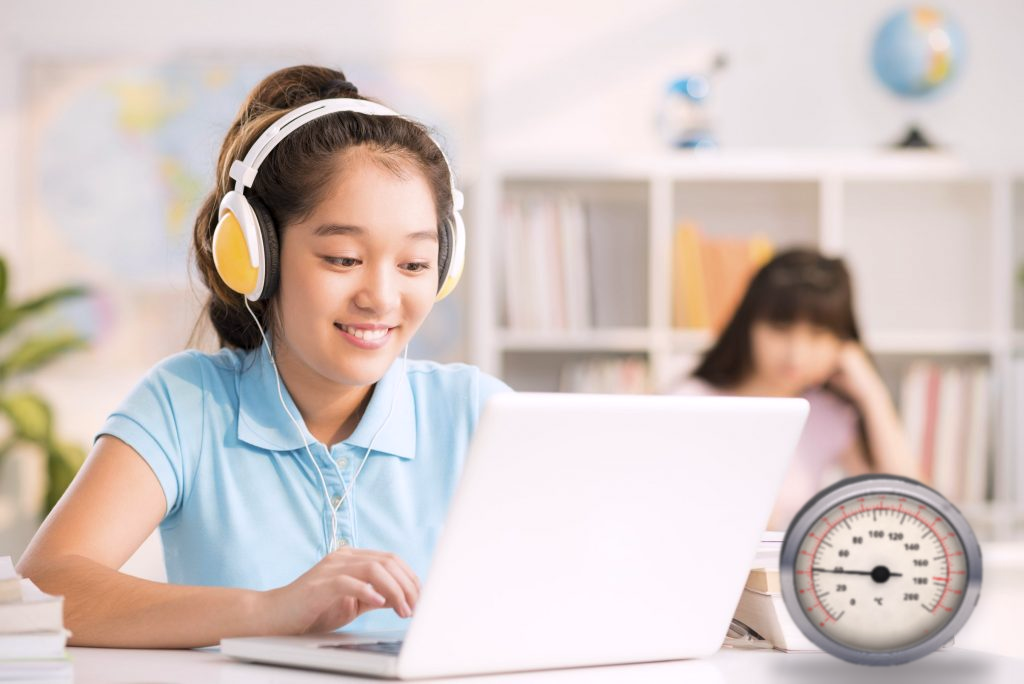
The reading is 40 °C
